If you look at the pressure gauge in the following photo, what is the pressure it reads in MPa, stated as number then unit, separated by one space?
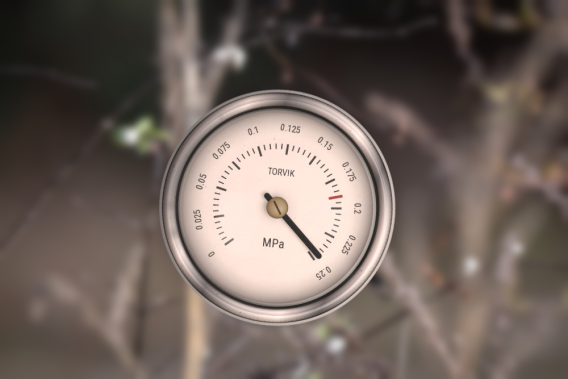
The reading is 0.245 MPa
